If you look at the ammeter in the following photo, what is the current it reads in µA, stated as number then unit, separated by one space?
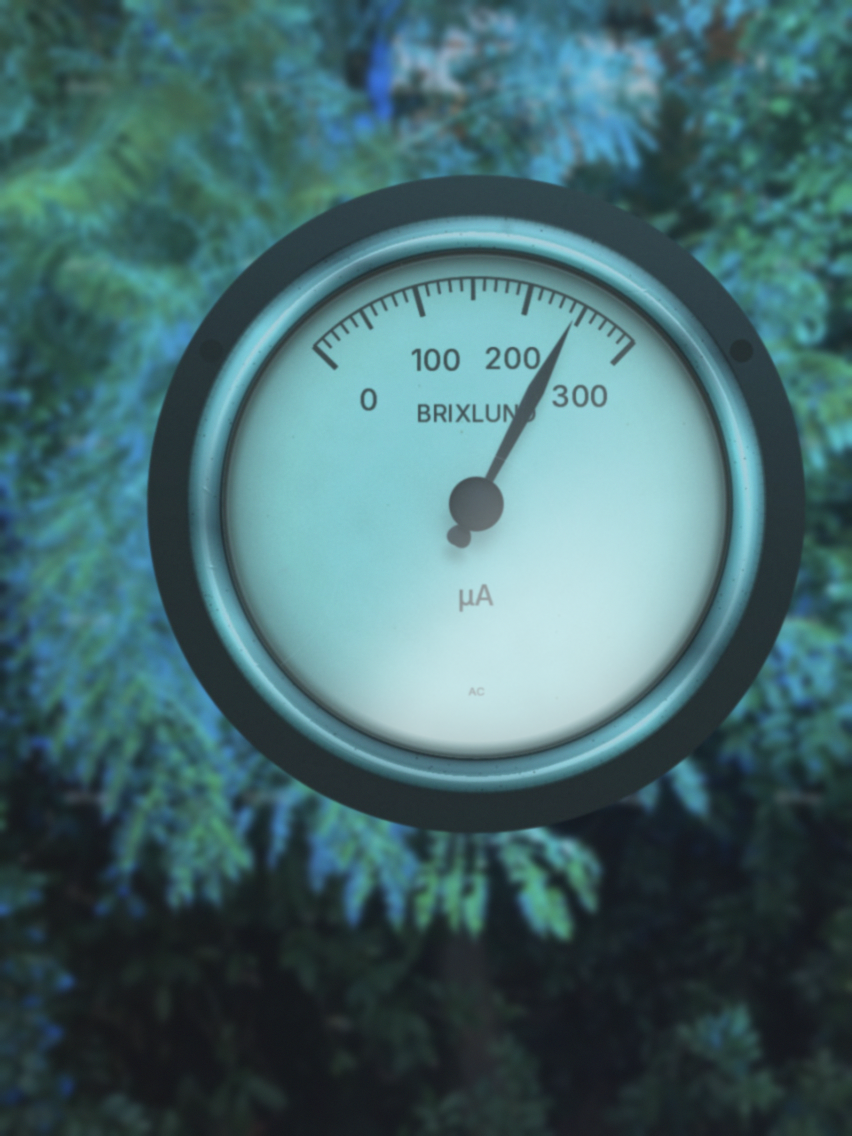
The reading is 245 µA
